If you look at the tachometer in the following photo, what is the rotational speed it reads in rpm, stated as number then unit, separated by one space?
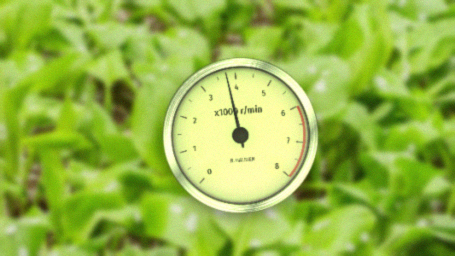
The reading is 3750 rpm
